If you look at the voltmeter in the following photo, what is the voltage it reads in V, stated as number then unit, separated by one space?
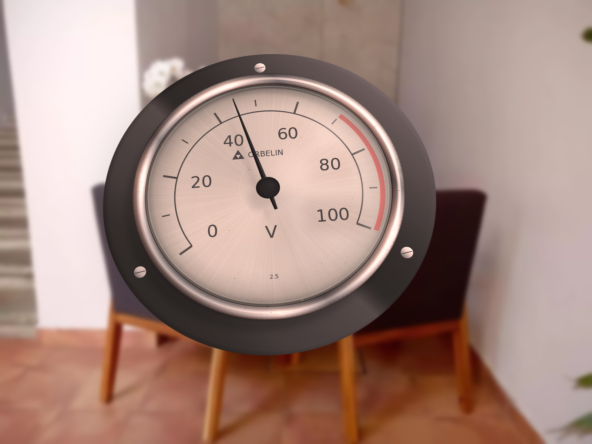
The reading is 45 V
